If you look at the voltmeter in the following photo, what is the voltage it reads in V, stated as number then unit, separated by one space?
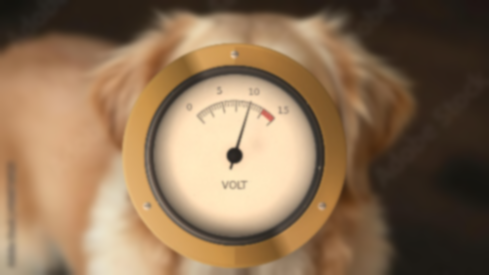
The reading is 10 V
